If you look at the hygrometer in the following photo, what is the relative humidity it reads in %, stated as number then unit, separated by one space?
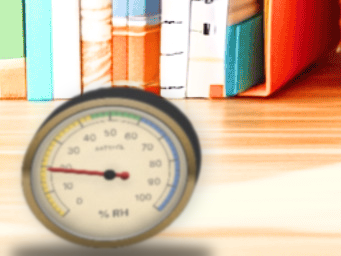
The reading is 20 %
